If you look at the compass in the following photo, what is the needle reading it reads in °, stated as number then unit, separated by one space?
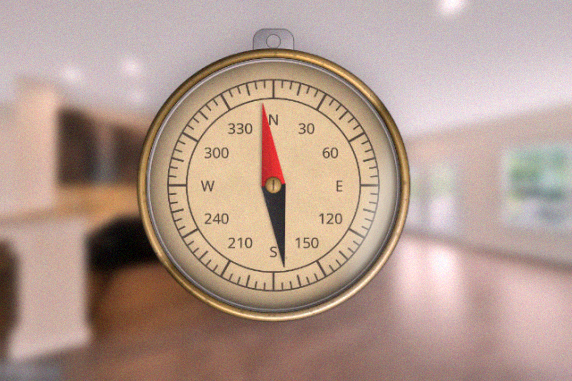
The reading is 352.5 °
